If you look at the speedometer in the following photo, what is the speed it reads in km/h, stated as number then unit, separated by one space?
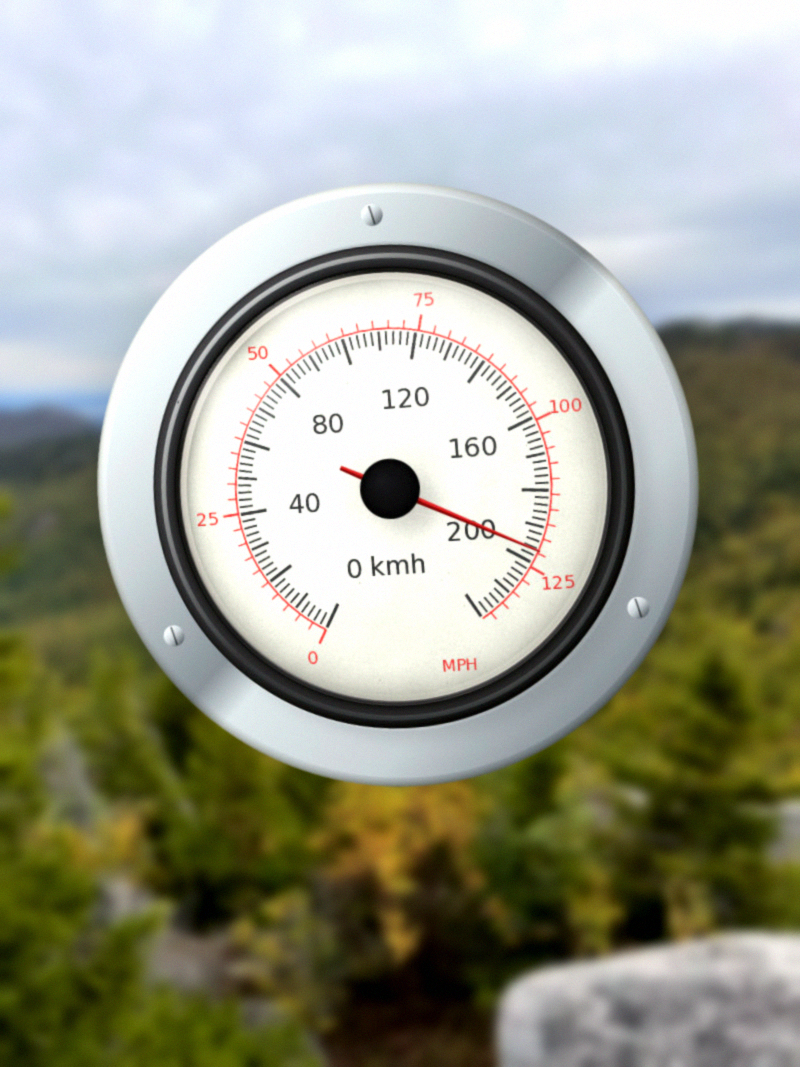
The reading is 196 km/h
